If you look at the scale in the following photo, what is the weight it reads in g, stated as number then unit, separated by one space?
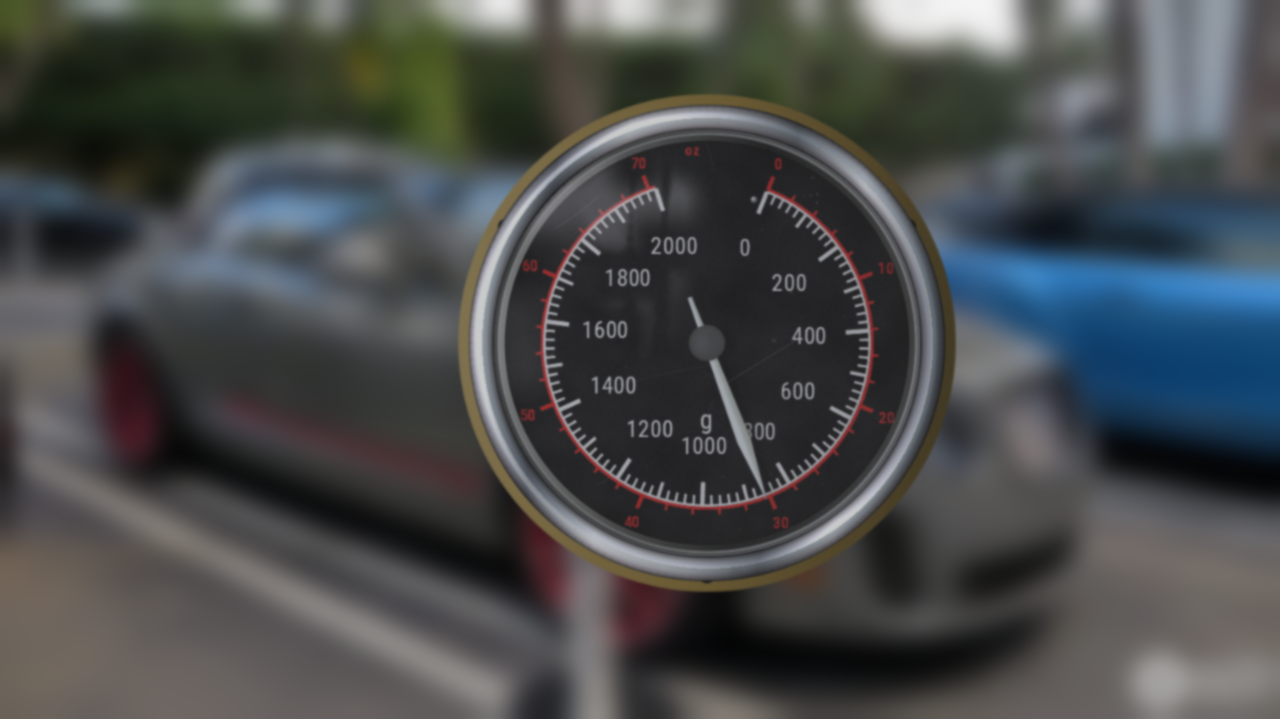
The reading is 860 g
